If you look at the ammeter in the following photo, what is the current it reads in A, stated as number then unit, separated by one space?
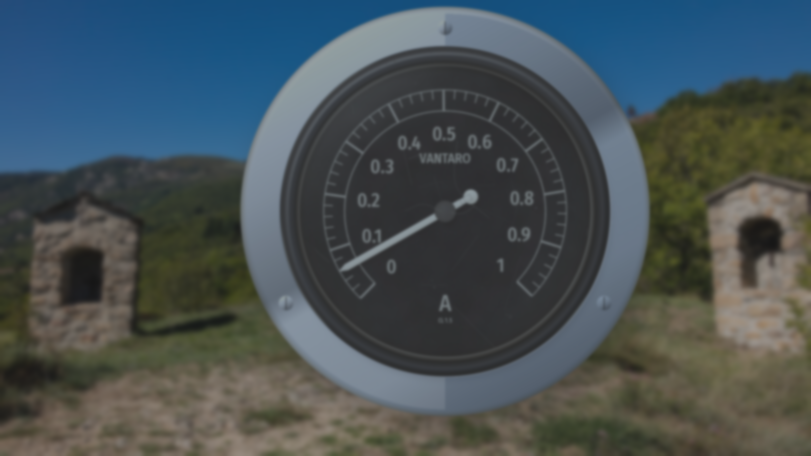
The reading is 0.06 A
